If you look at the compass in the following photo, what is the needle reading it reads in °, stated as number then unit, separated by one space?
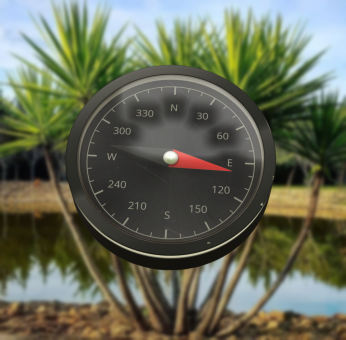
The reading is 100 °
